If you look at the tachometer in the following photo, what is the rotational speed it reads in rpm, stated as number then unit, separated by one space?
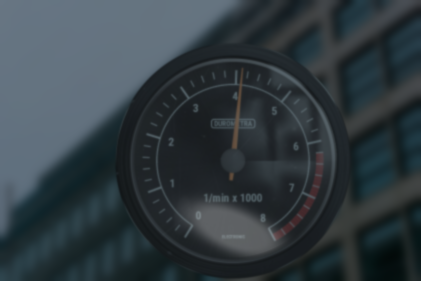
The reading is 4100 rpm
